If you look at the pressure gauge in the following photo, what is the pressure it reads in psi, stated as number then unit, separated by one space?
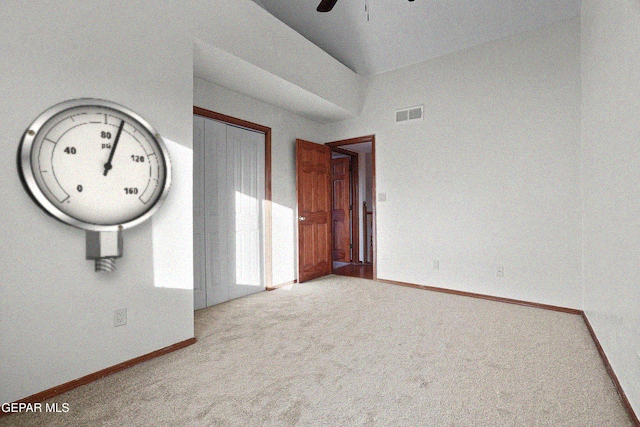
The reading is 90 psi
